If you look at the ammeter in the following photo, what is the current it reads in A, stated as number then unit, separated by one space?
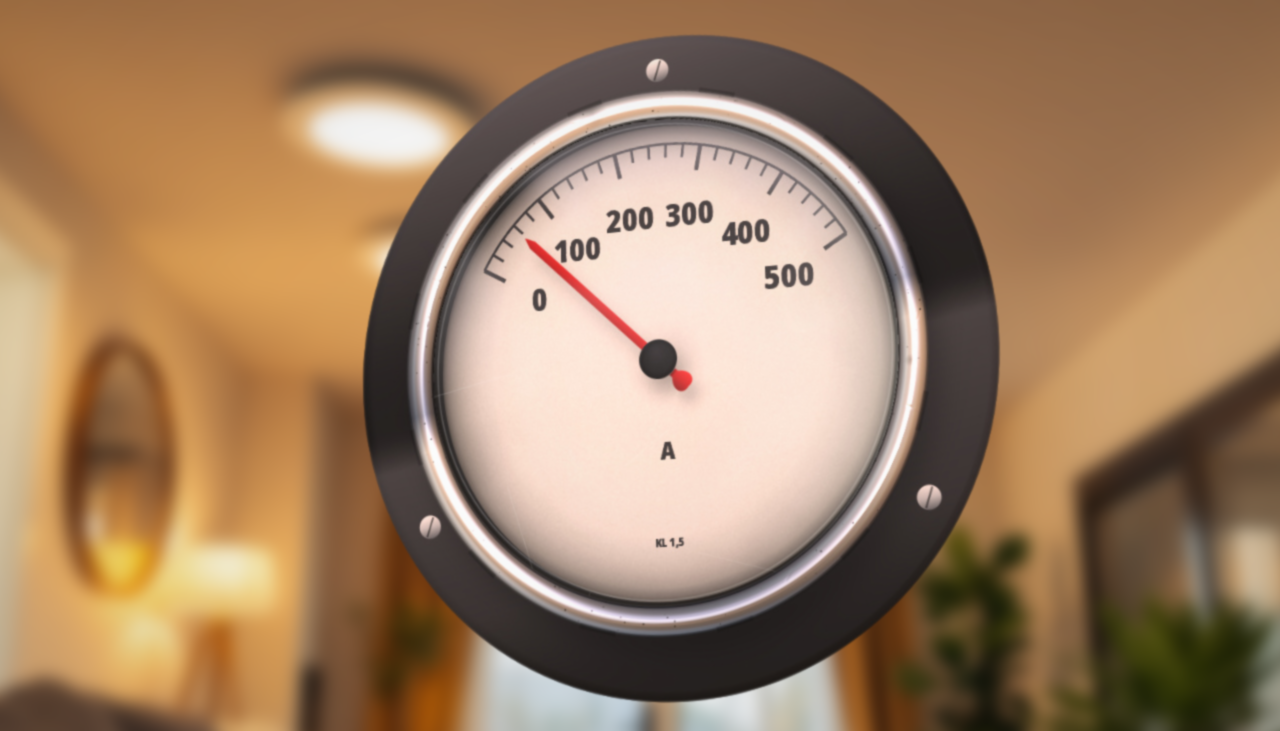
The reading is 60 A
